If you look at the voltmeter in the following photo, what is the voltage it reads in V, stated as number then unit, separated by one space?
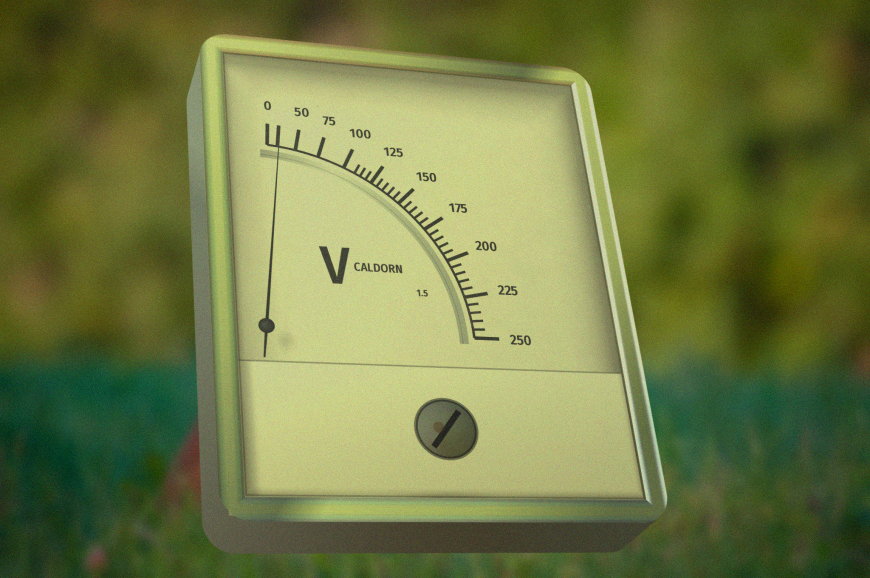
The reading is 25 V
